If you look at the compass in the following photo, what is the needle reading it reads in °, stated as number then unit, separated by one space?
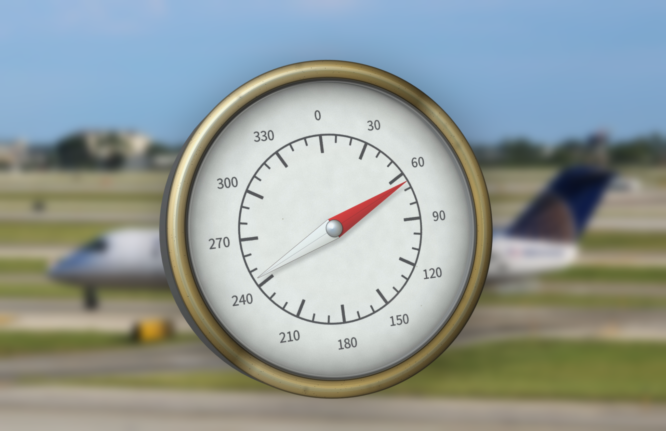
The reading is 65 °
